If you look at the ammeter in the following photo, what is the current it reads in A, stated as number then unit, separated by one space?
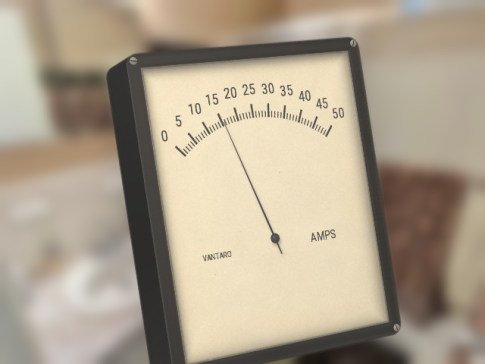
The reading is 15 A
